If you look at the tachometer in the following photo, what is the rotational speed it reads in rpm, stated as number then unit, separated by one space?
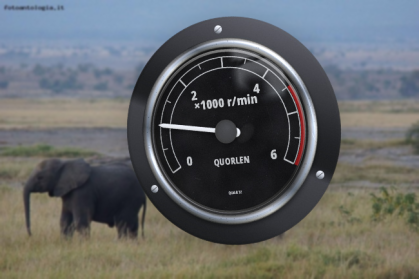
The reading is 1000 rpm
